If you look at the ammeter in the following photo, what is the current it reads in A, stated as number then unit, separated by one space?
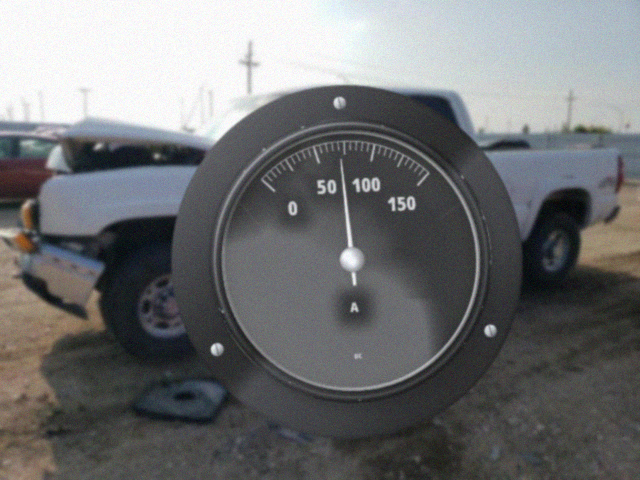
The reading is 70 A
